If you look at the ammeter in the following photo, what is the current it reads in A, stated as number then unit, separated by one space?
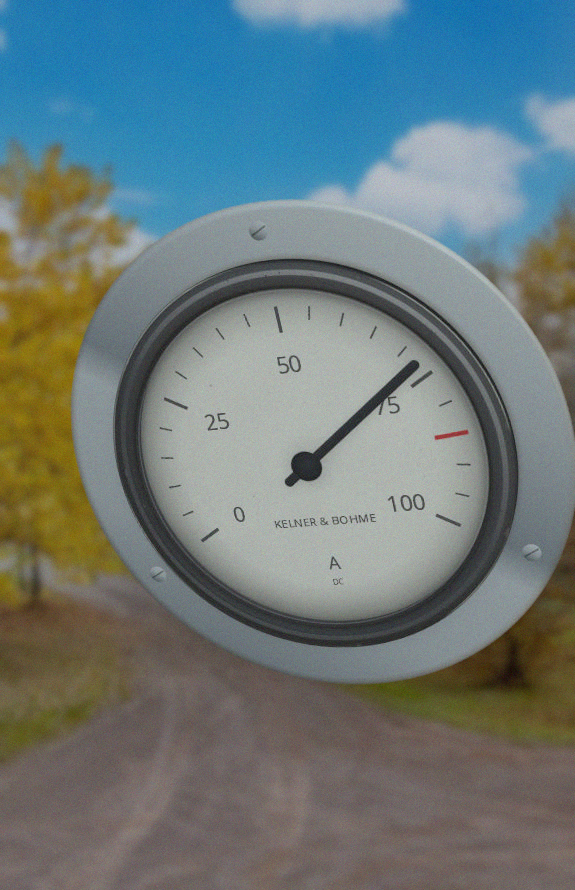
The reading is 72.5 A
